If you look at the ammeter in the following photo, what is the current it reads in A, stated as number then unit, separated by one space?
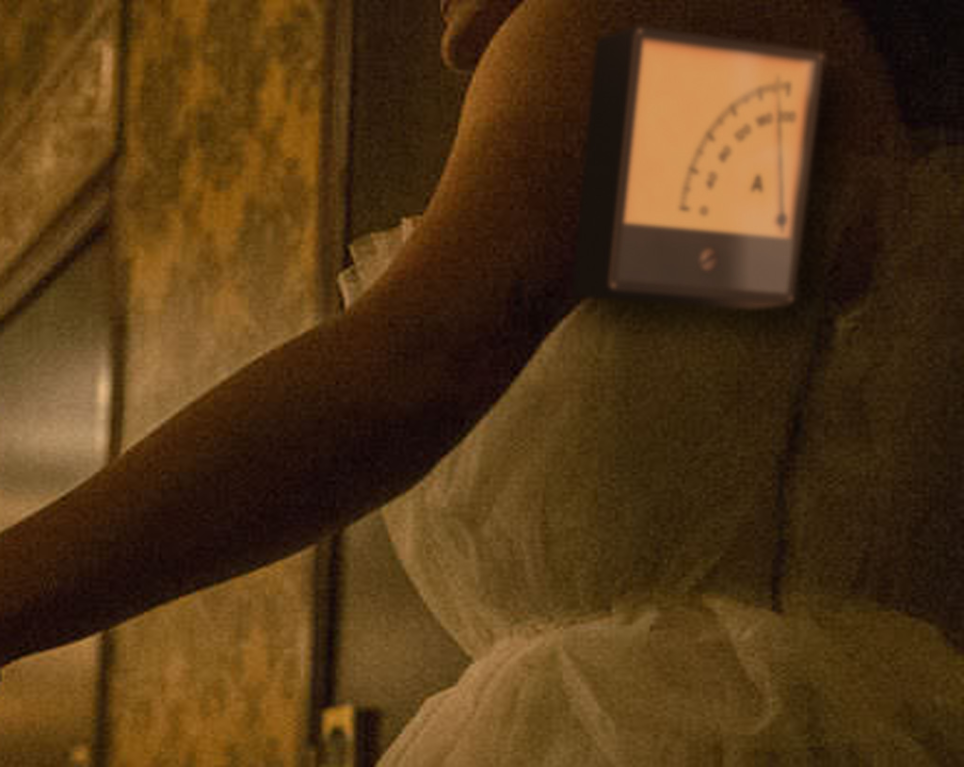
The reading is 180 A
